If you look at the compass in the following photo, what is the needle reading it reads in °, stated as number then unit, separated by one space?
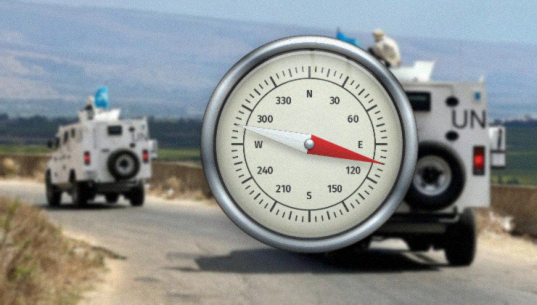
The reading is 105 °
